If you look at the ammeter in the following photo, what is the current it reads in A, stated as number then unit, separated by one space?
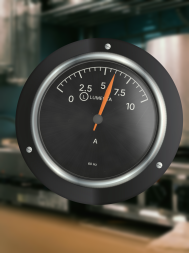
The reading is 6 A
